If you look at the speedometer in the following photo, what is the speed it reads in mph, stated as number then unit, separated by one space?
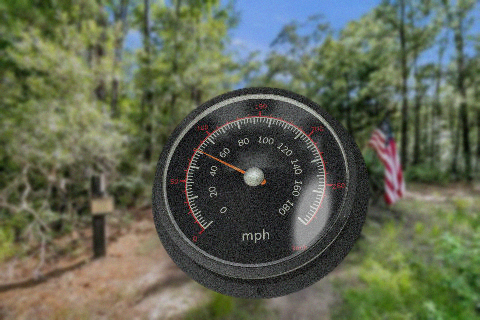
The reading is 50 mph
